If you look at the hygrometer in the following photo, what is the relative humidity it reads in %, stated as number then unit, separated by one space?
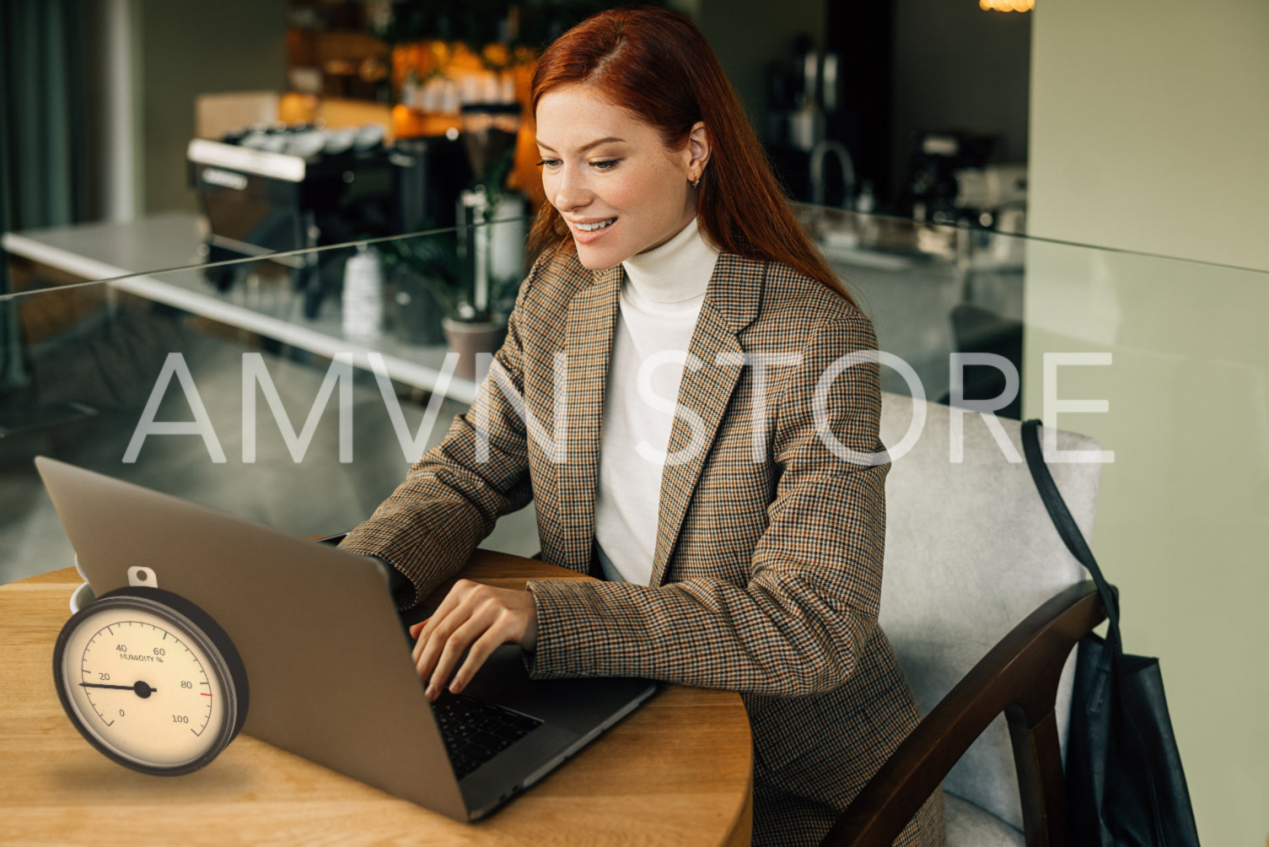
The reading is 16 %
